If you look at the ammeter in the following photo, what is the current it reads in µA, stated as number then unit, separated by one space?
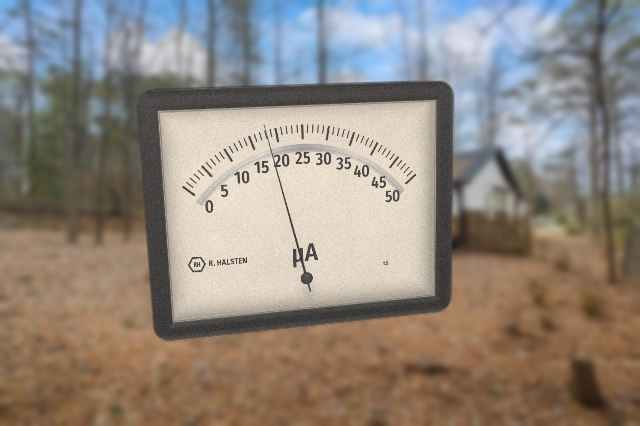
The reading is 18 µA
